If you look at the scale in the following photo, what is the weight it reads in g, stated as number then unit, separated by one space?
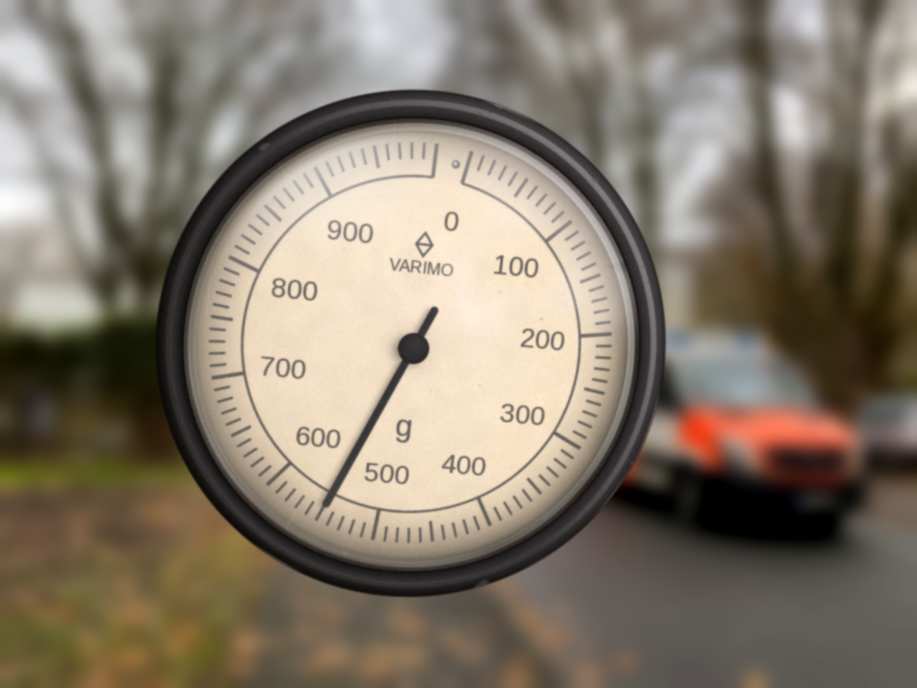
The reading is 550 g
